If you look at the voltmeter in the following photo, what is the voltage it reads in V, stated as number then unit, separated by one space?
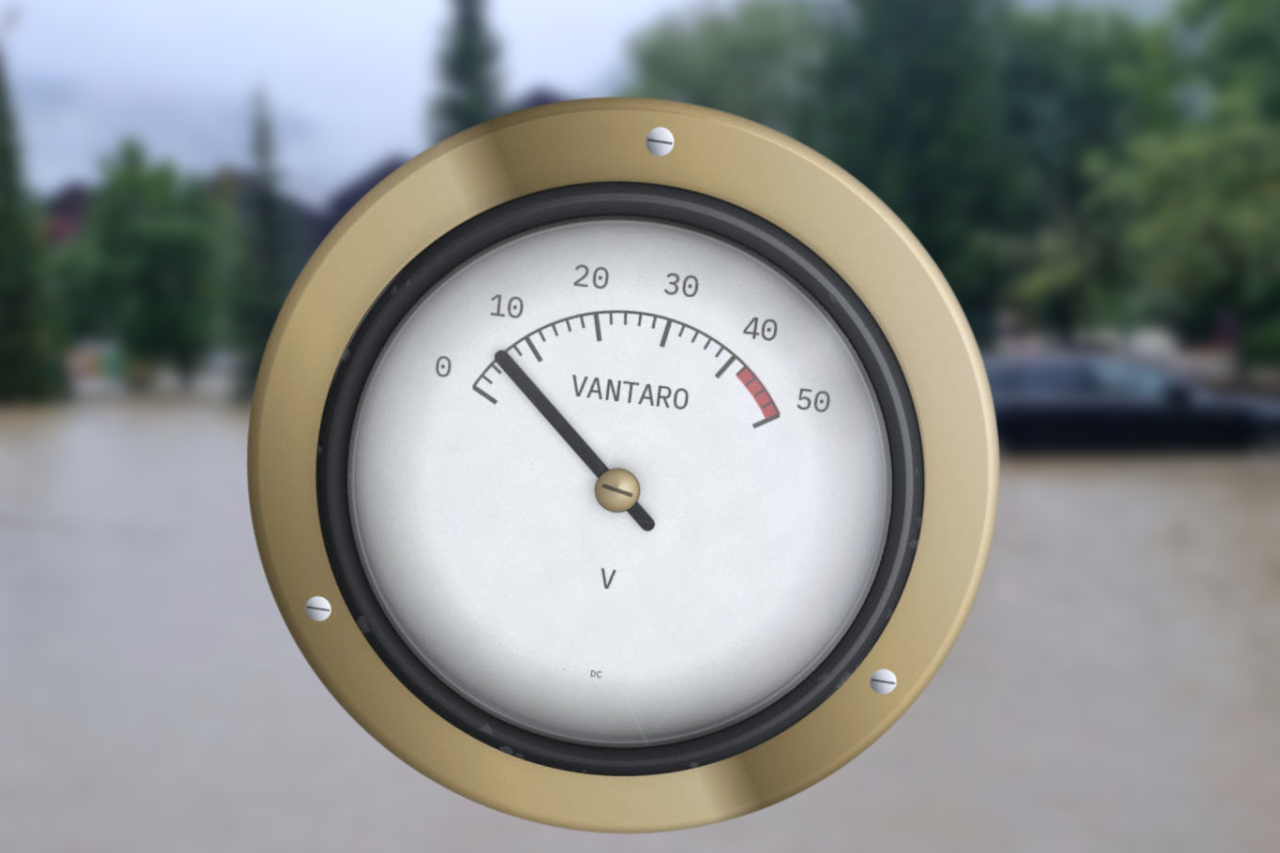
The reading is 6 V
